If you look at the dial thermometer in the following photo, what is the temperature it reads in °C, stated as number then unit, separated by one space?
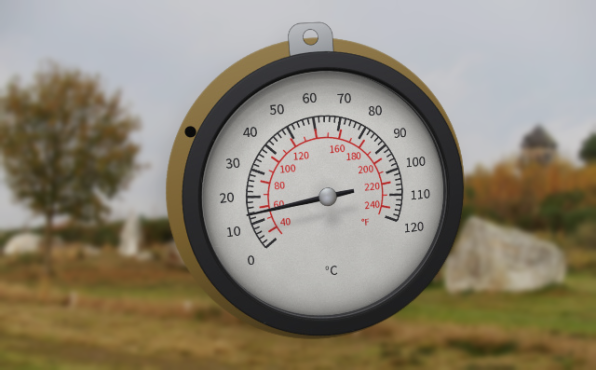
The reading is 14 °C
